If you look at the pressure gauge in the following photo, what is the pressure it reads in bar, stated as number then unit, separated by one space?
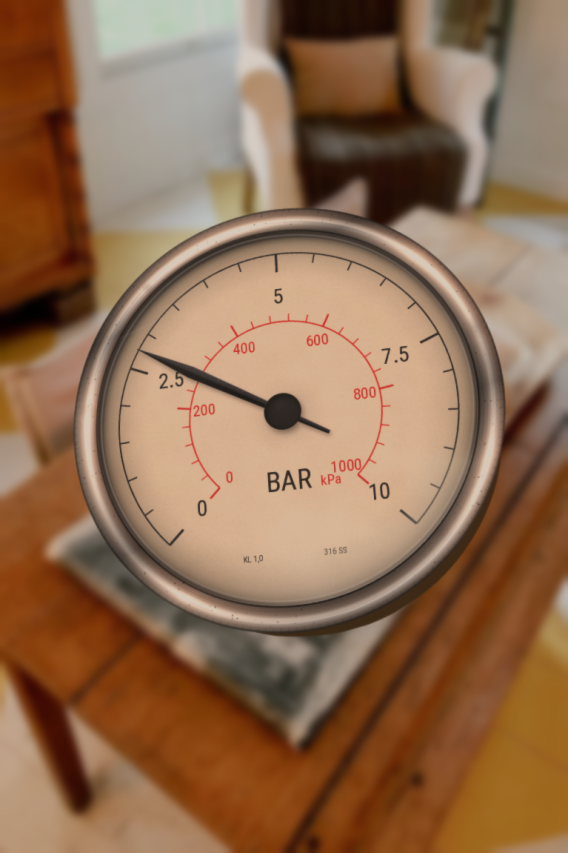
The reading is 2.75 bar
